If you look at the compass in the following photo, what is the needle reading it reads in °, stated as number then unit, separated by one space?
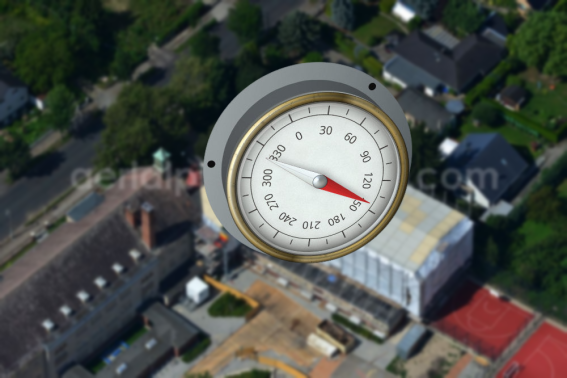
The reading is 142.5 °
